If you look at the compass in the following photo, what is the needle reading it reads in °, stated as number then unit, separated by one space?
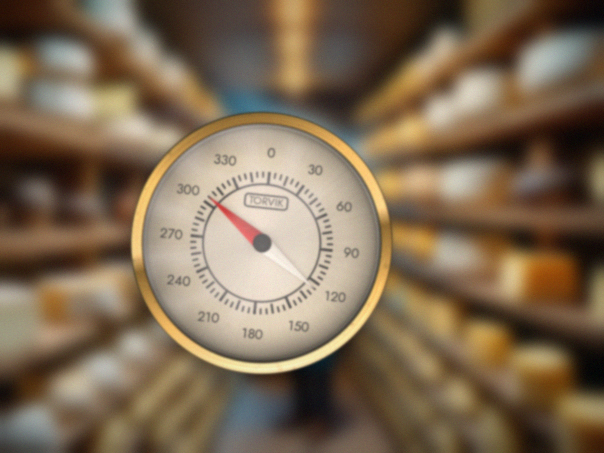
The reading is 305 °
